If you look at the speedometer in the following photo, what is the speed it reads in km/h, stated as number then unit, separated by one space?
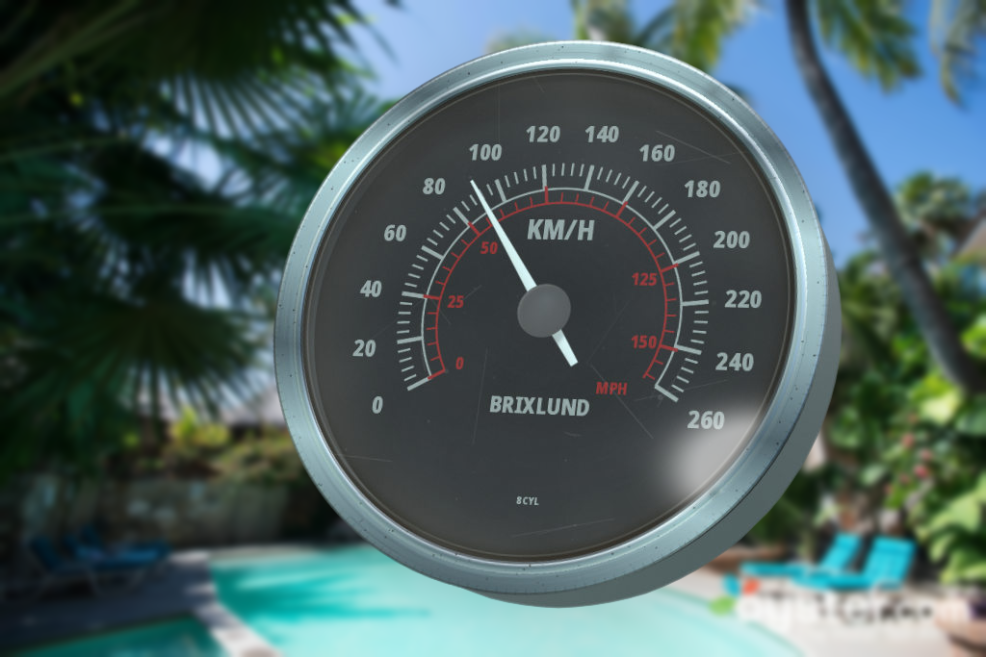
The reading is 92 km/h
